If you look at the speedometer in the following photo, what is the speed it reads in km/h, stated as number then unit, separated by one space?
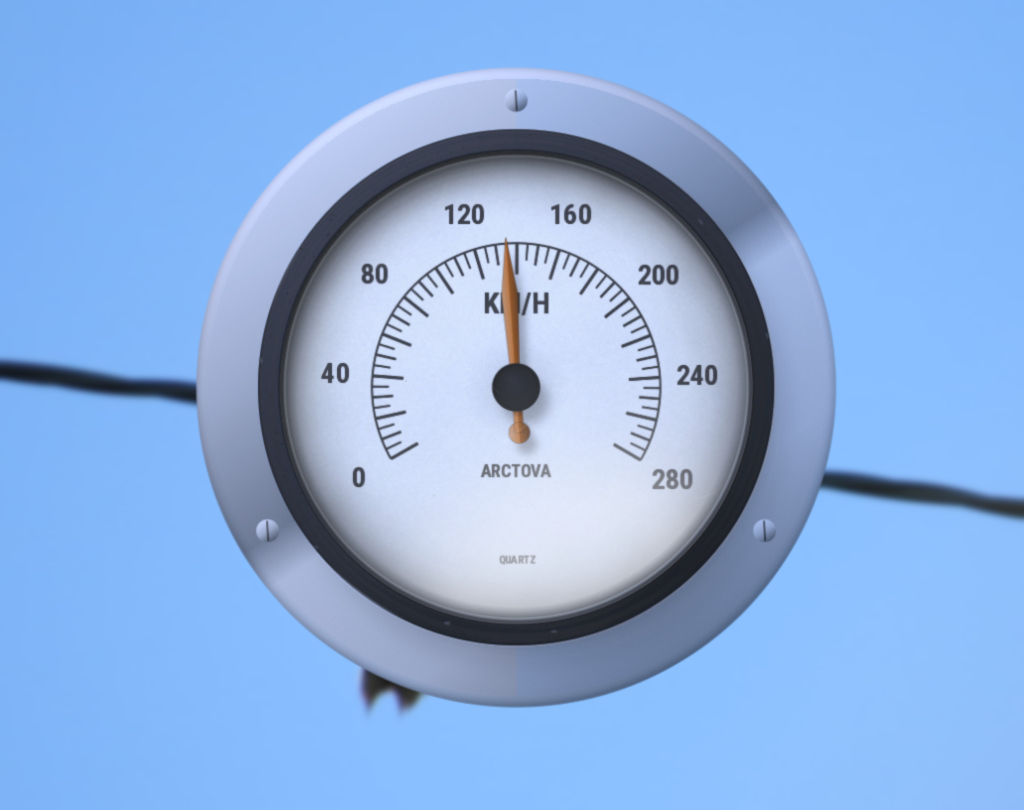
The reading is 135 km/h
